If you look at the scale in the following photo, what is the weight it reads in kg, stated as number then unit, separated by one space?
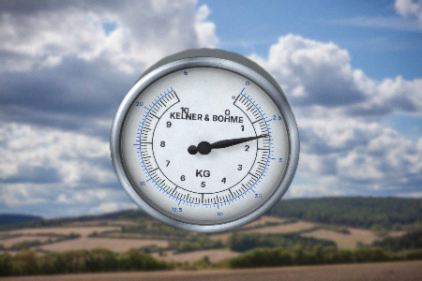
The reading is 1.5 kg
